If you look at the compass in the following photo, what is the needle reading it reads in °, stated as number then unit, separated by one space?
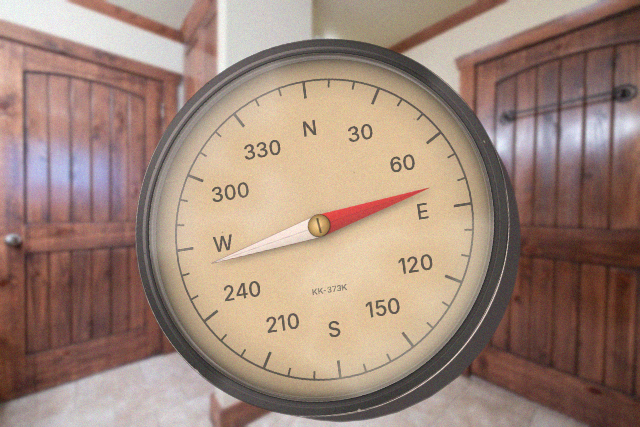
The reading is 80 °
